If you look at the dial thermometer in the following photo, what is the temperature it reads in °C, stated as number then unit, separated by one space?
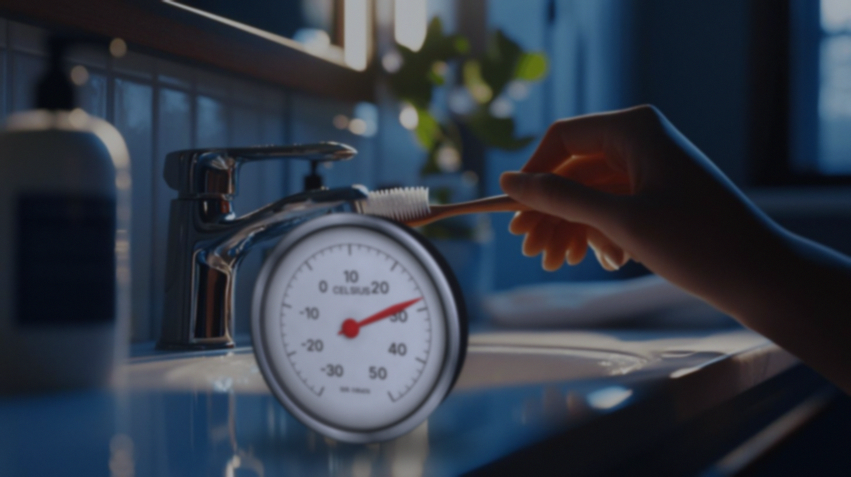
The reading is 28 °C
